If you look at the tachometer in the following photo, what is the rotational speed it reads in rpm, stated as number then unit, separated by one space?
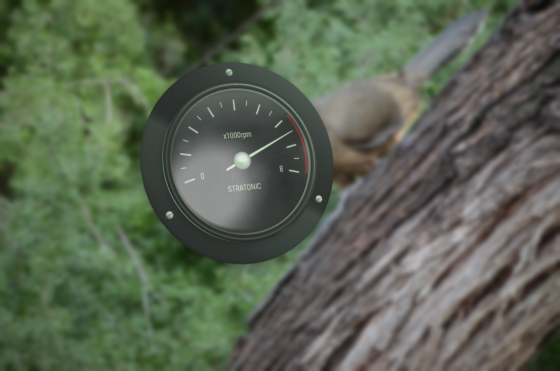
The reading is 6500 rpm
